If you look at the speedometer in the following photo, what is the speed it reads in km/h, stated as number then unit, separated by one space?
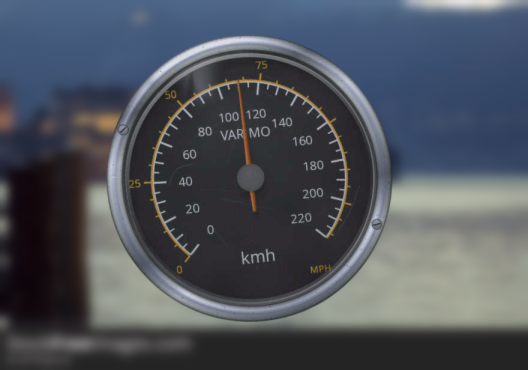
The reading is 110 km/h
